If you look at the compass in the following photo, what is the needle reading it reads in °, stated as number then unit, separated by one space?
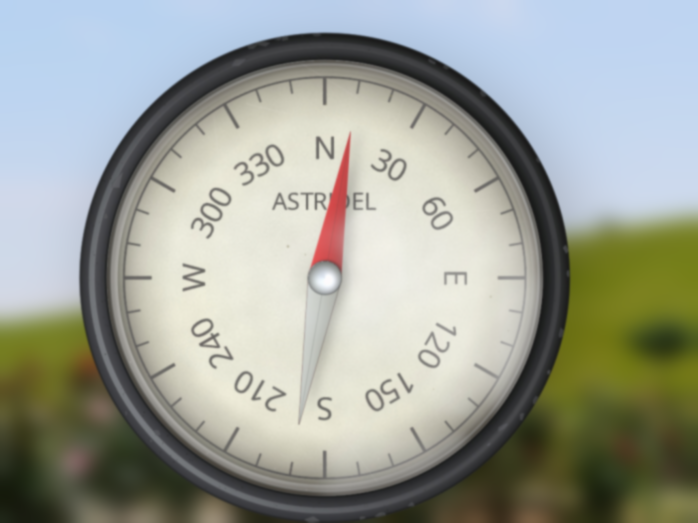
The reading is 10 °
